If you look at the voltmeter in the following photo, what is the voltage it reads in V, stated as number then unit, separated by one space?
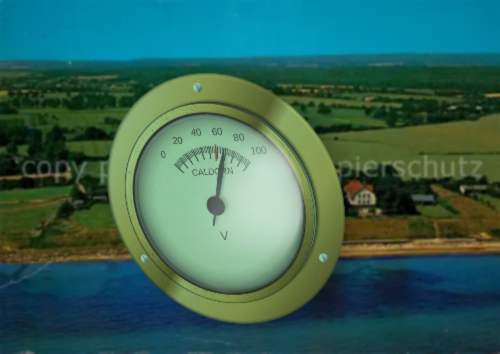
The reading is 70 V
